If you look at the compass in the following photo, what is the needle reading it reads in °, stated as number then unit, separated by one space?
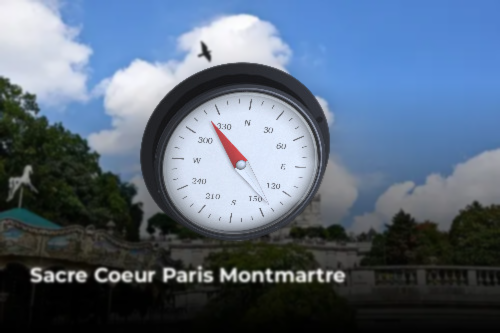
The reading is 320 °
